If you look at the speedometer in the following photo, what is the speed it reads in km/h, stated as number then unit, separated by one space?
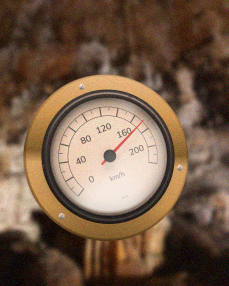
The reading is 170 km/h
